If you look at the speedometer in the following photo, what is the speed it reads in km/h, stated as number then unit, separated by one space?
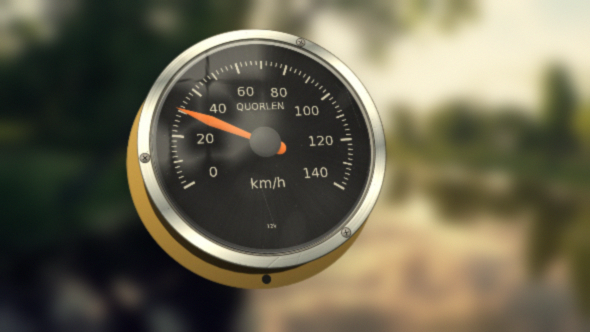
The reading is 30 km/h
